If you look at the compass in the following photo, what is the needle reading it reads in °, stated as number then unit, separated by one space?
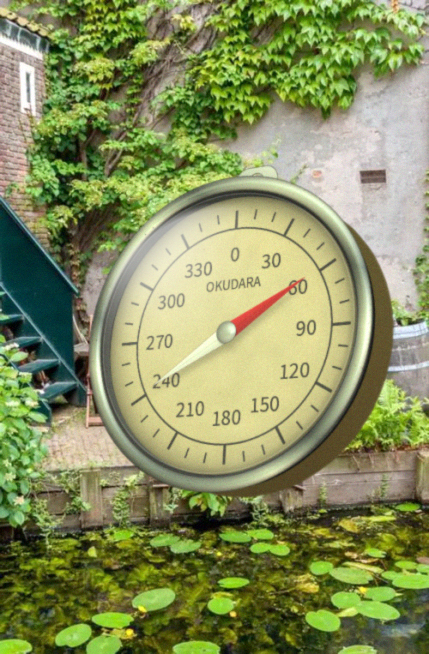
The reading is 60 °
